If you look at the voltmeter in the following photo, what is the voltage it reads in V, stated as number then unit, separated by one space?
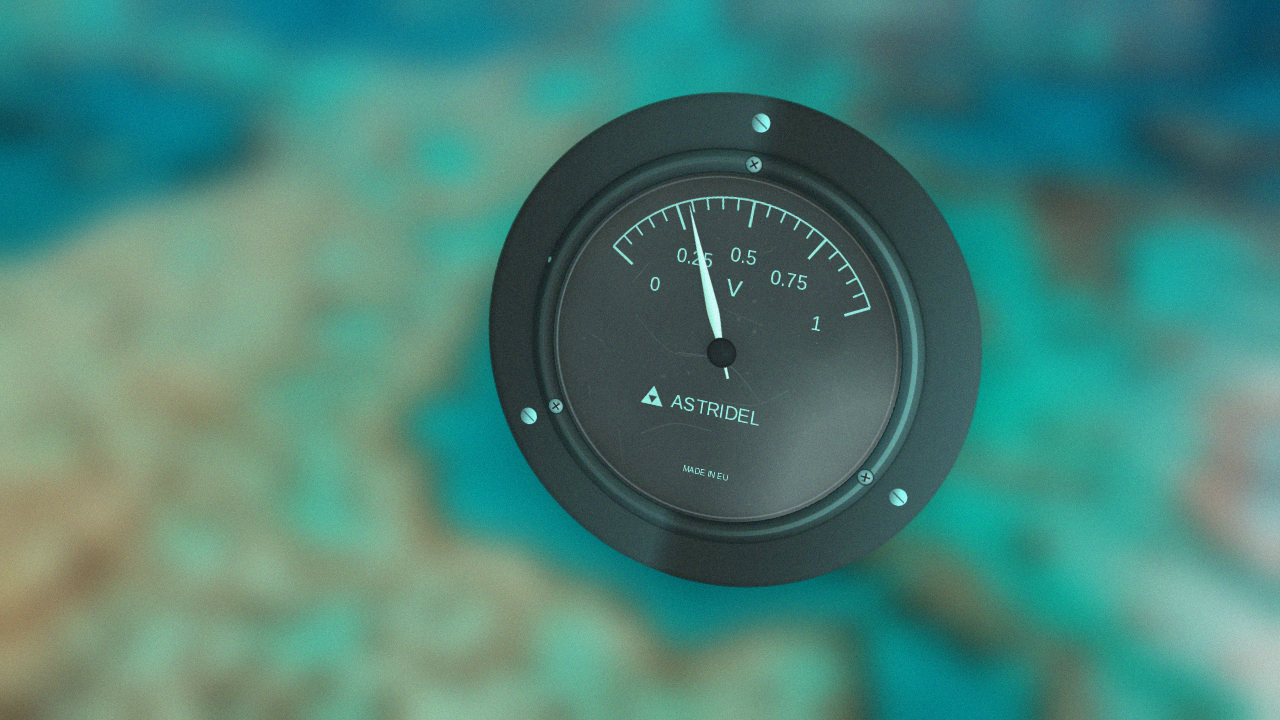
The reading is 0.3 V
